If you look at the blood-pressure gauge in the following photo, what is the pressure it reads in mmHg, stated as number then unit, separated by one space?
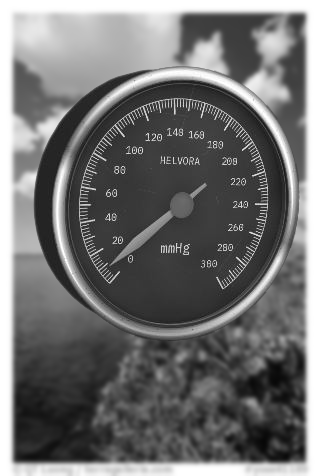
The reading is 10 mmHg
